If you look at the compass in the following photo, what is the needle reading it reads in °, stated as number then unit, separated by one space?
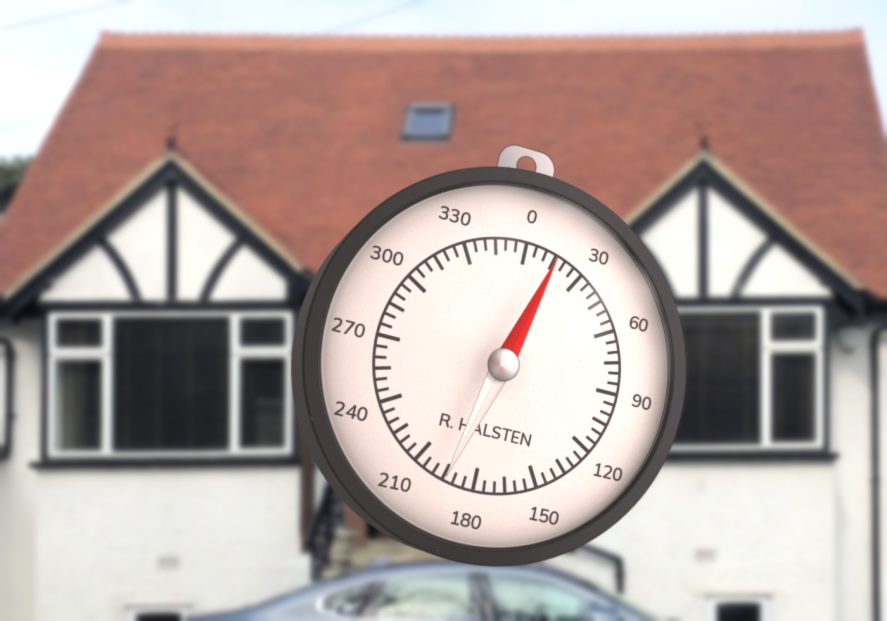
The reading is 15 °
